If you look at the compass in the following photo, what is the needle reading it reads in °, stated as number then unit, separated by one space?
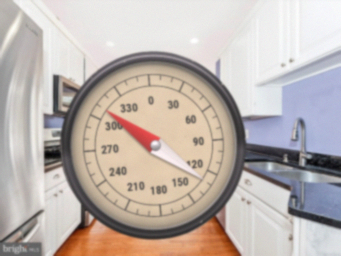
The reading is 310 °
